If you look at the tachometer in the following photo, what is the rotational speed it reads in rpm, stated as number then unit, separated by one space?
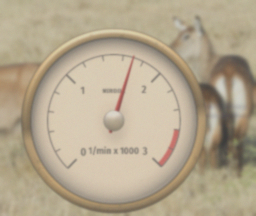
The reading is 1700 rpm
